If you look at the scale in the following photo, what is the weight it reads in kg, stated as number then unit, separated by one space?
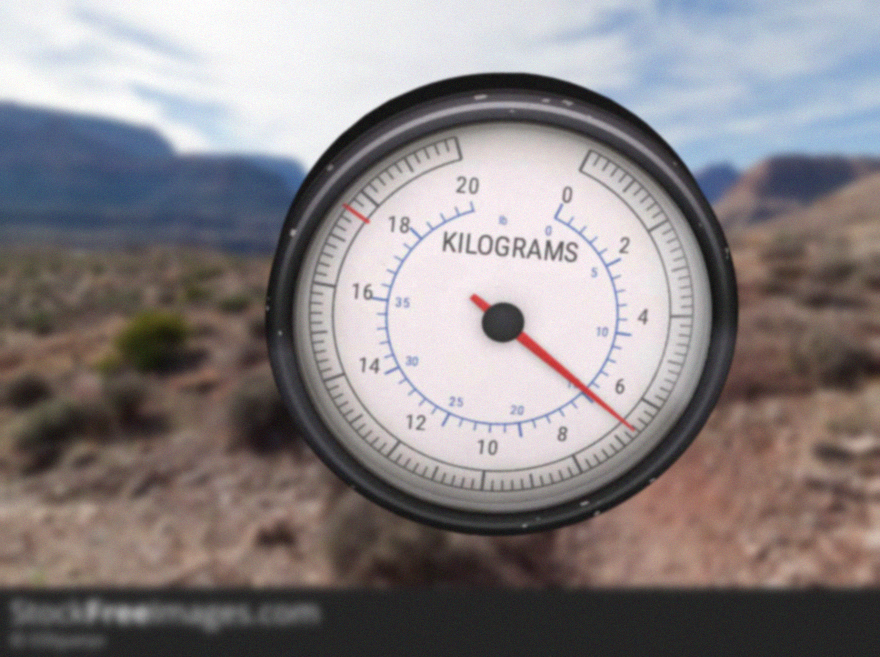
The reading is 6.6 kg
